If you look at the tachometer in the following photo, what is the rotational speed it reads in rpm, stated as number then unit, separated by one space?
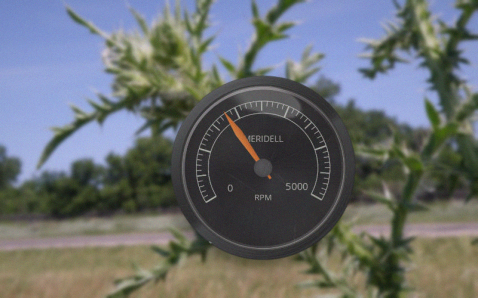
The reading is 1800 rpm
